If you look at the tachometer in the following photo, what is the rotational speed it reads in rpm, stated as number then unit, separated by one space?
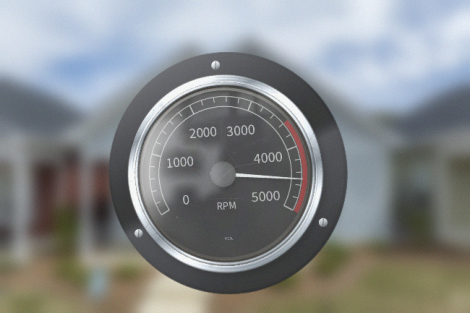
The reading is 4500 rpm
